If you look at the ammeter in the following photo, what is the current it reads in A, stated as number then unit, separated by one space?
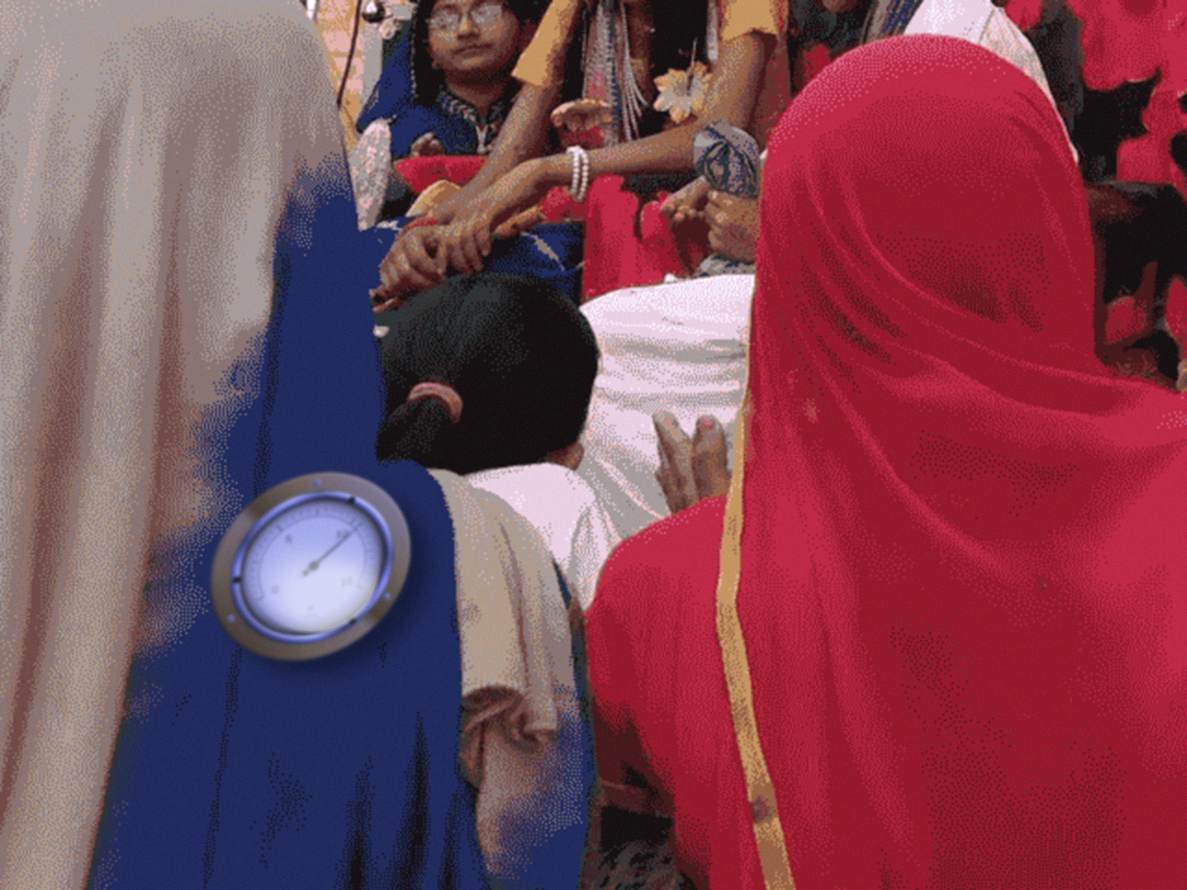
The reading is 10.5 A
